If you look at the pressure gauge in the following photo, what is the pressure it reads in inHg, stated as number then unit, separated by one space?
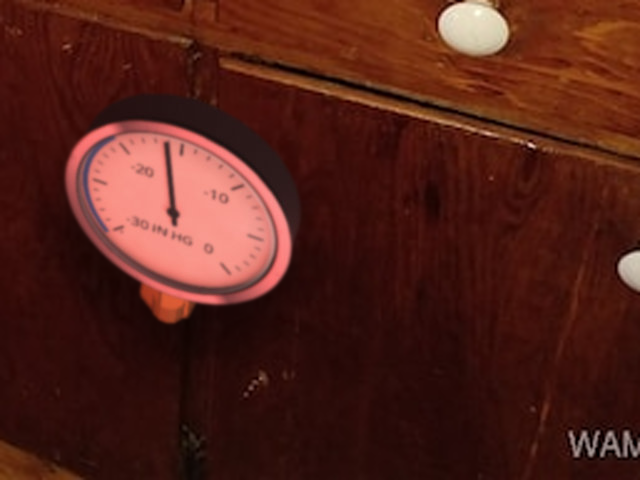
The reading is -16 inHg
